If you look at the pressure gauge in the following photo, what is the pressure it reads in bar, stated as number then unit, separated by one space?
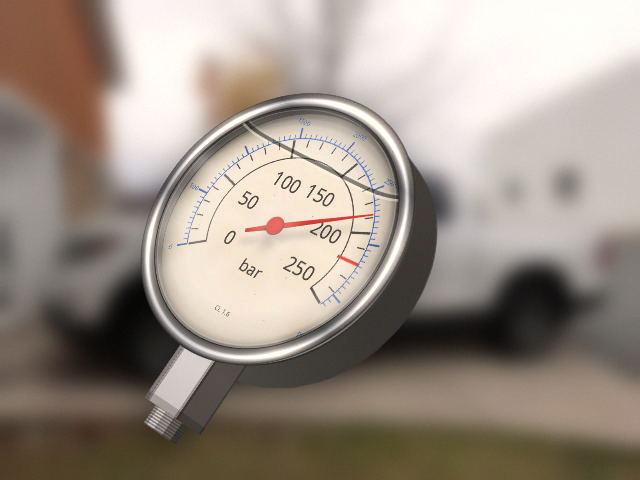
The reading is 190 bar
